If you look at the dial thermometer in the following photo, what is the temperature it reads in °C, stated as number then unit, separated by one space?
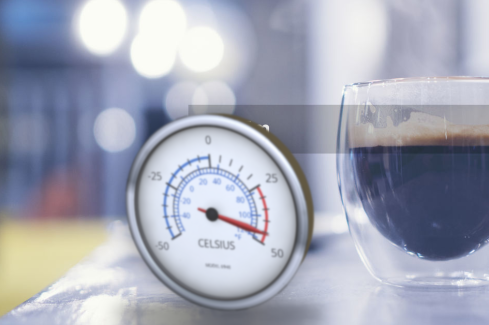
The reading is 45 °C
